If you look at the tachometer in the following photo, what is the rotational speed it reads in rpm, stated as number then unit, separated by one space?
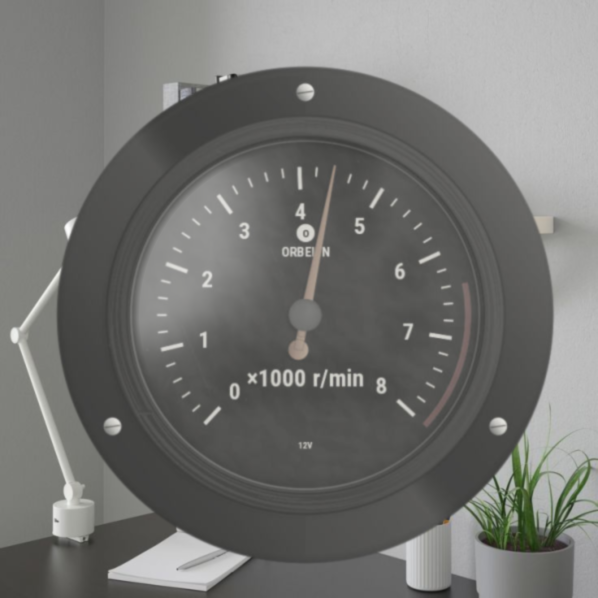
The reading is 4400 rpm
